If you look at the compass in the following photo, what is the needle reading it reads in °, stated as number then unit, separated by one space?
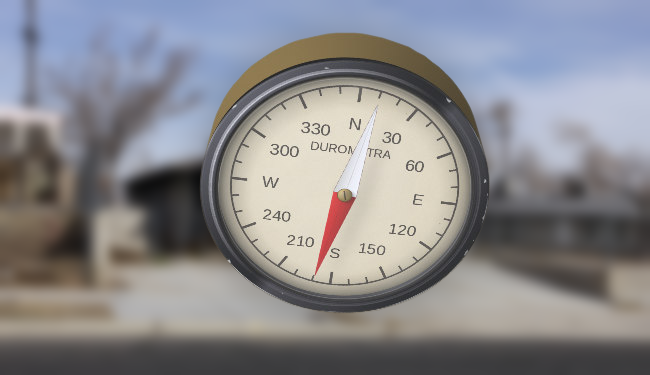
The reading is 190 °
